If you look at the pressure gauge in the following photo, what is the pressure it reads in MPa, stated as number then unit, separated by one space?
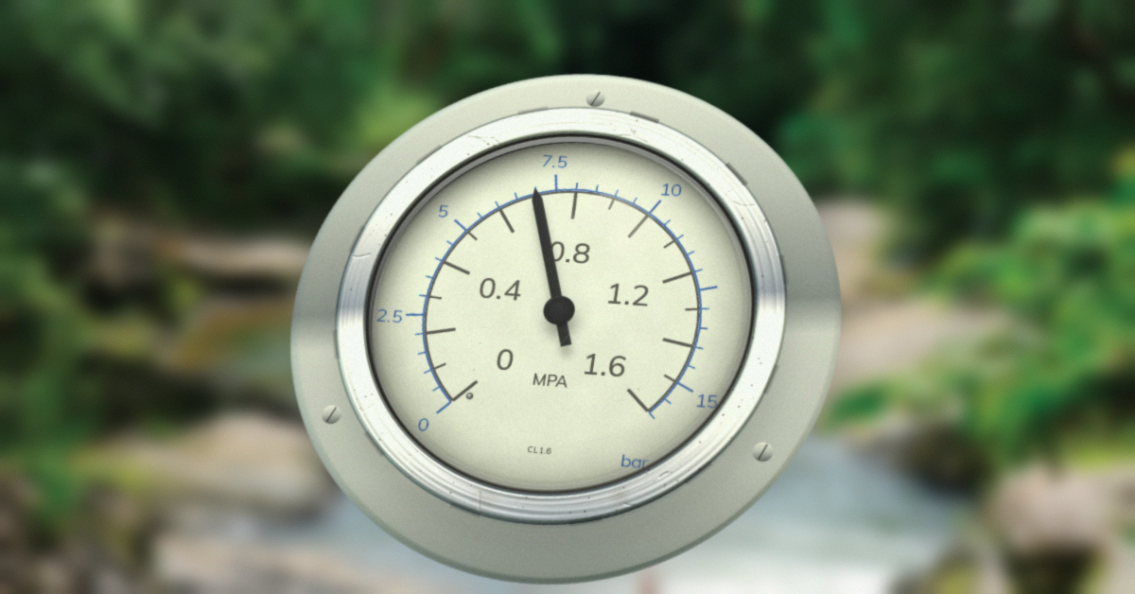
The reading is 0.7 MPa
